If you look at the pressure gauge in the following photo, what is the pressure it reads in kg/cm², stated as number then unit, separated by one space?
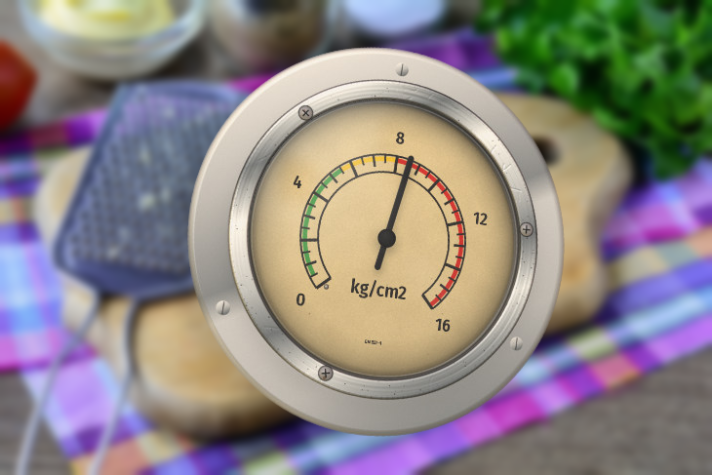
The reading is 8.5 kg/cm²
